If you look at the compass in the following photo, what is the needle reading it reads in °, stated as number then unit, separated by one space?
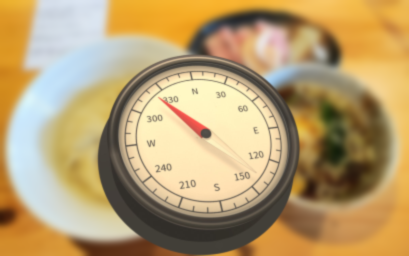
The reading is 320 °
